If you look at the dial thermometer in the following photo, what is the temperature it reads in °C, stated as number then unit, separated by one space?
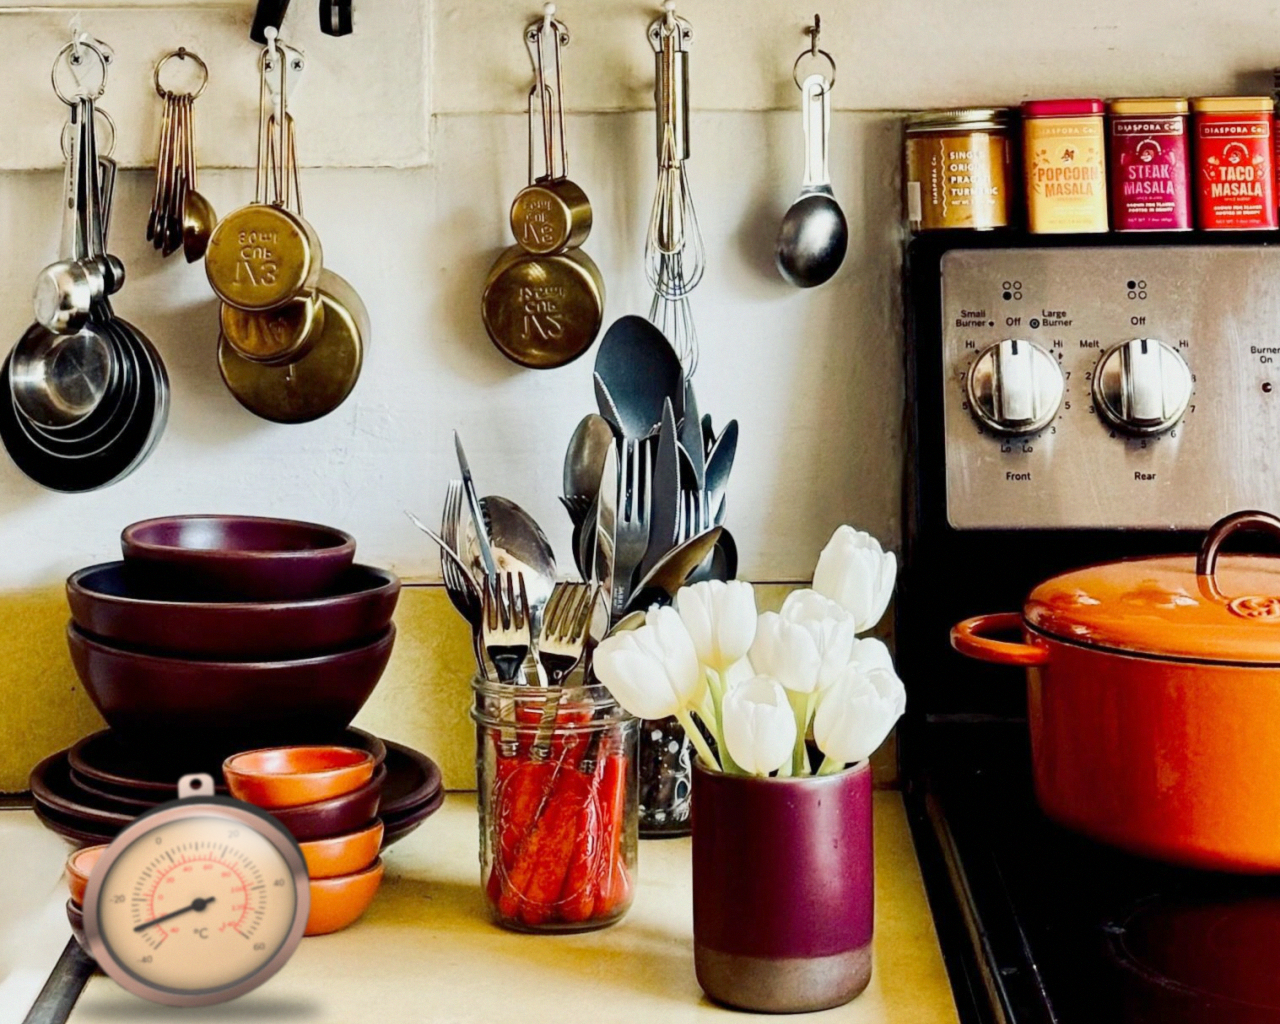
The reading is -30 °C
